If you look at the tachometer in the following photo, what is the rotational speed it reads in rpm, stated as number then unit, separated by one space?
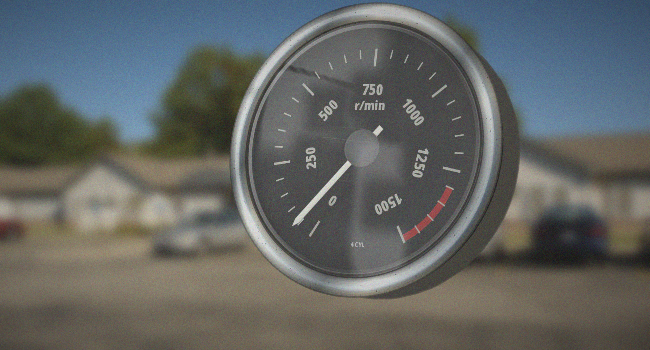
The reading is 50 rpm
